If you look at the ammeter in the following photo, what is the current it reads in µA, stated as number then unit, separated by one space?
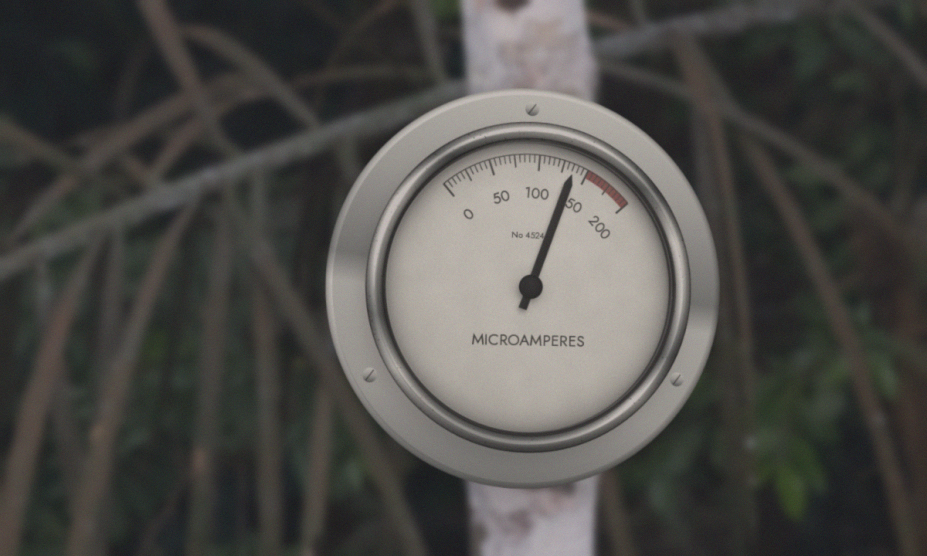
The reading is 135 µA
